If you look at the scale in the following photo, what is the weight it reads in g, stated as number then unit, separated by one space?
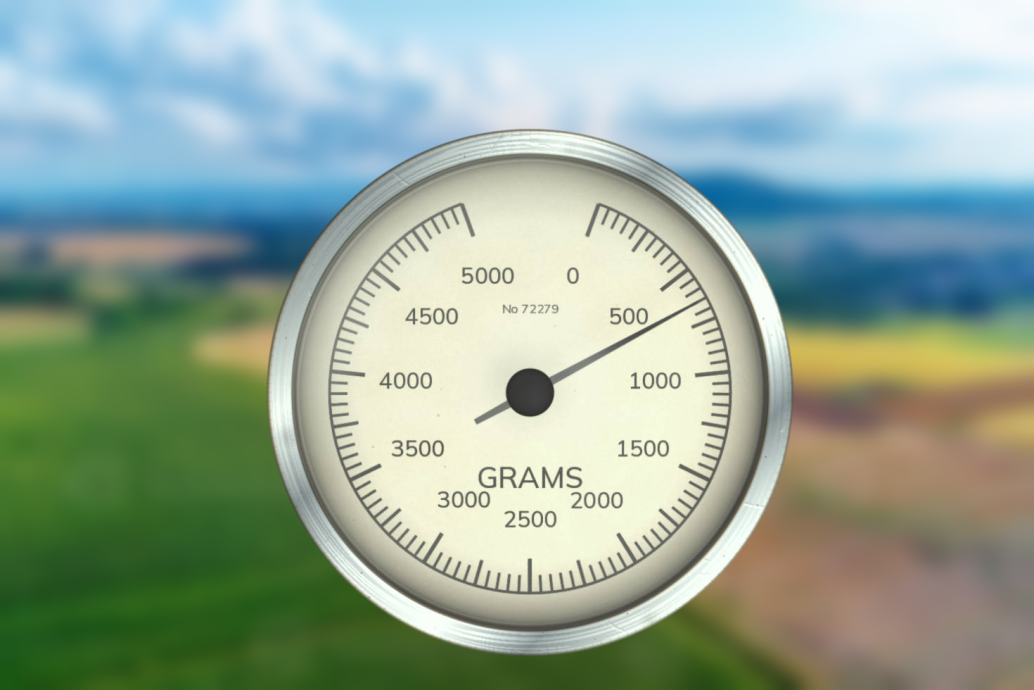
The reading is 650 g
